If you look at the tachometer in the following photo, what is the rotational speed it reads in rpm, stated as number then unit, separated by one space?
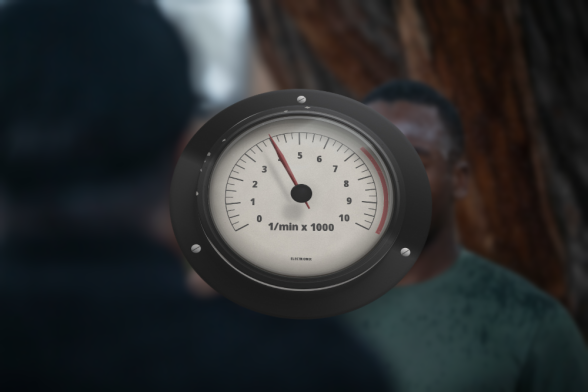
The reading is 4000 rpm
